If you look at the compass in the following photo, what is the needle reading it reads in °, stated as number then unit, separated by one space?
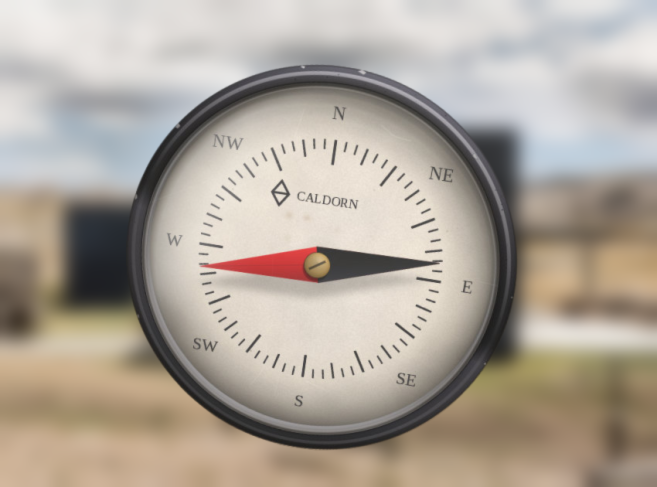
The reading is 260 °
